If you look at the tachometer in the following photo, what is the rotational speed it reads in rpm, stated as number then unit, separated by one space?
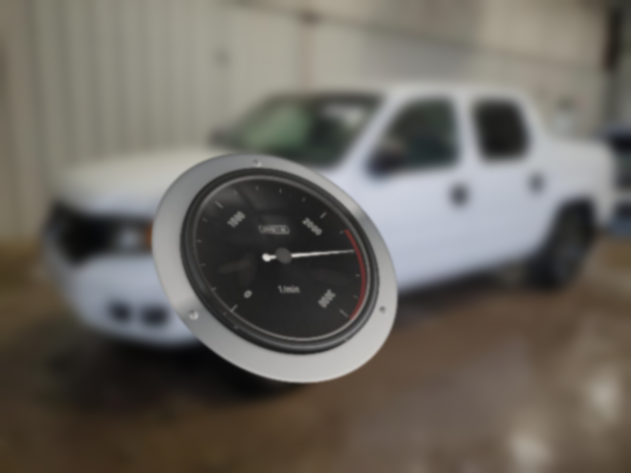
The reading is 2400 rpm
